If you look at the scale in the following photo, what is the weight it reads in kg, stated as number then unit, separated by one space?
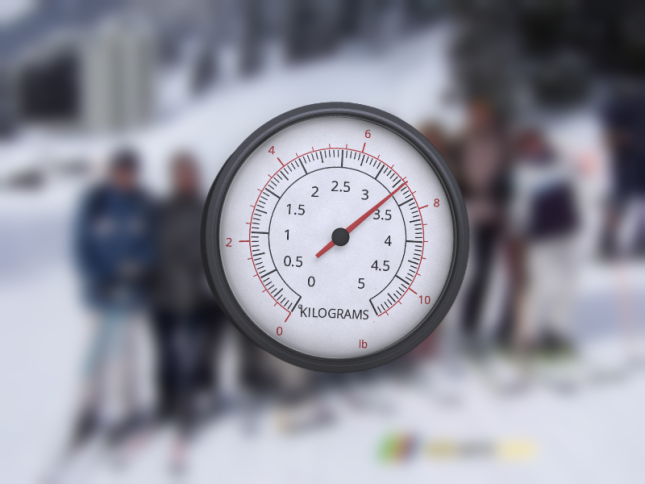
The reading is 3.3 kg
